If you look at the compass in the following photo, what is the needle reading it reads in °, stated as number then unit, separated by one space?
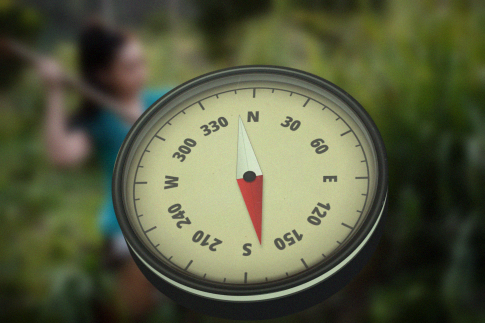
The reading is 170 °
